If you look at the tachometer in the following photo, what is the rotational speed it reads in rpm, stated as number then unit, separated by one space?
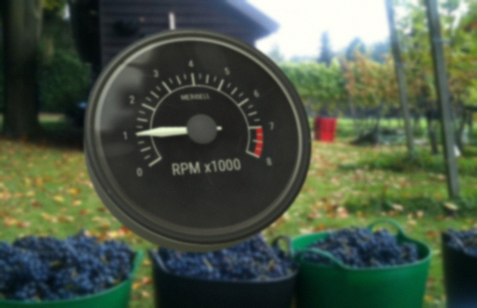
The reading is 1000 rpm
